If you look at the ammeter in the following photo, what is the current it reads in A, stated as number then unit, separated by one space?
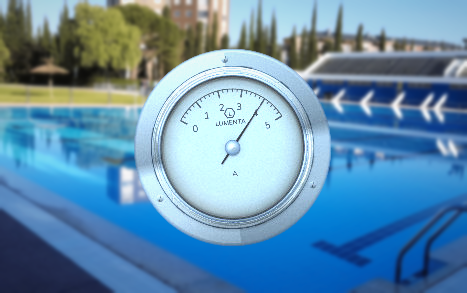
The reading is 4 A
